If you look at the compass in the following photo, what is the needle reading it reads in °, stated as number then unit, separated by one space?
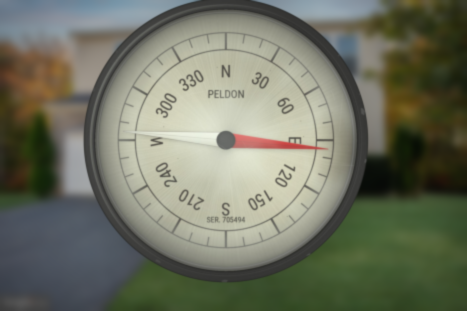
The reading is 95 °
